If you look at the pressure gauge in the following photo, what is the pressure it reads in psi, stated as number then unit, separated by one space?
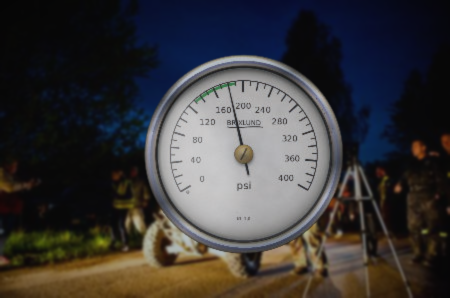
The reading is 180 psi
